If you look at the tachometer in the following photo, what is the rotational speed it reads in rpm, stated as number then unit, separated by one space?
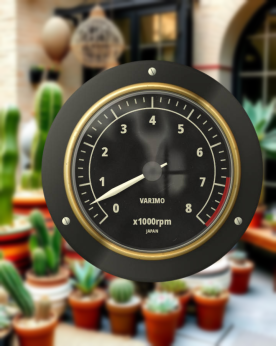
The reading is 500 rpm
